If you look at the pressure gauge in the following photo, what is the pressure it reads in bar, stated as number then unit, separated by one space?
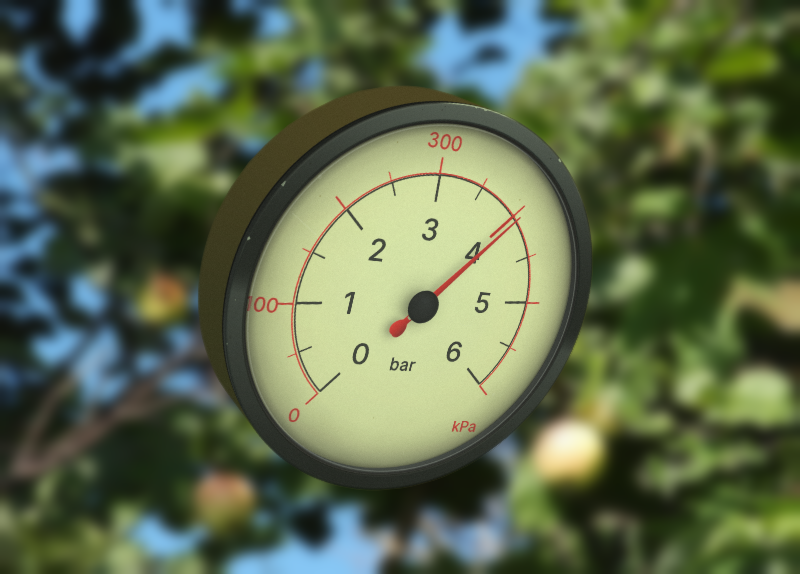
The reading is 4 bar
